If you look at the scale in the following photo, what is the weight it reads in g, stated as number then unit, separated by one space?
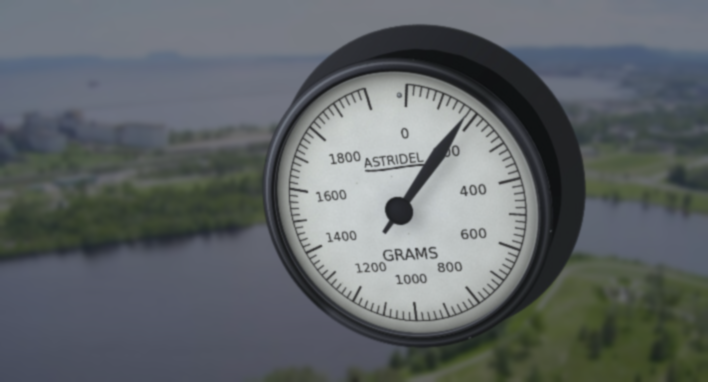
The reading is 180 g
